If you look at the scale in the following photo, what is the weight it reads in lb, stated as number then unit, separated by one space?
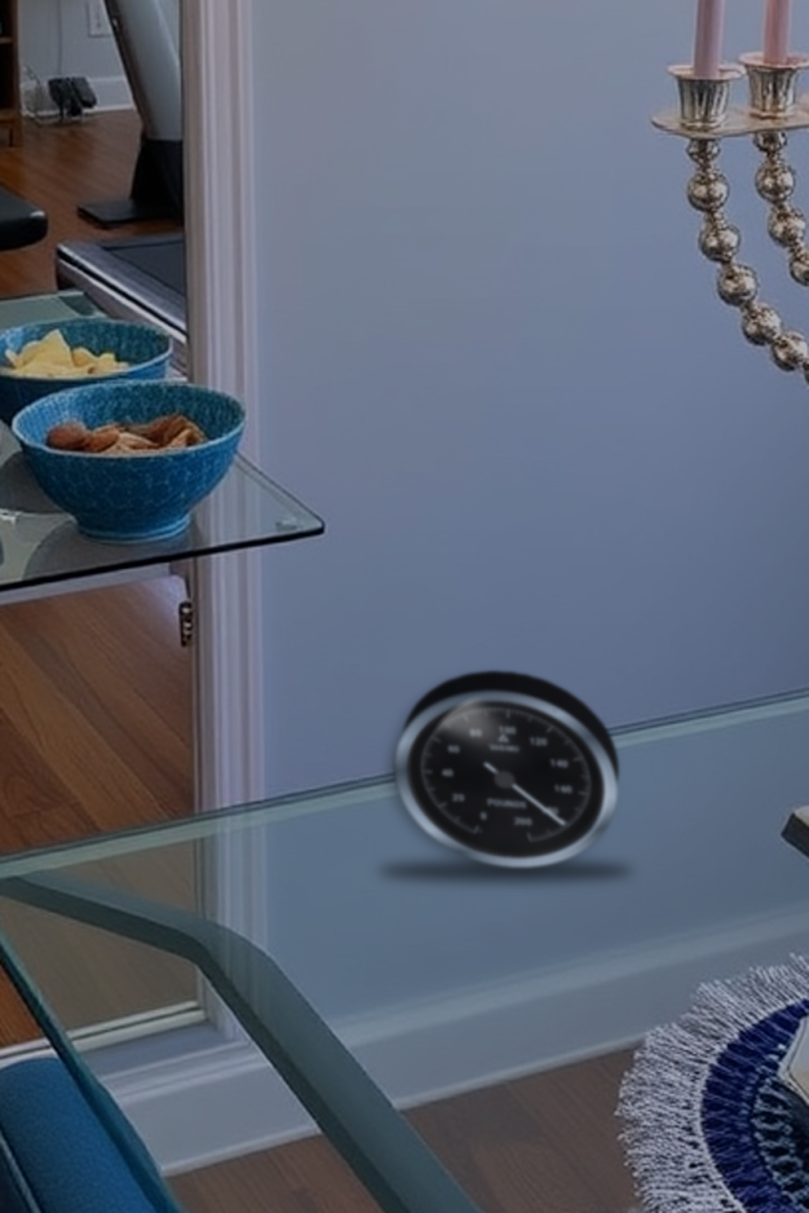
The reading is 180 lb
